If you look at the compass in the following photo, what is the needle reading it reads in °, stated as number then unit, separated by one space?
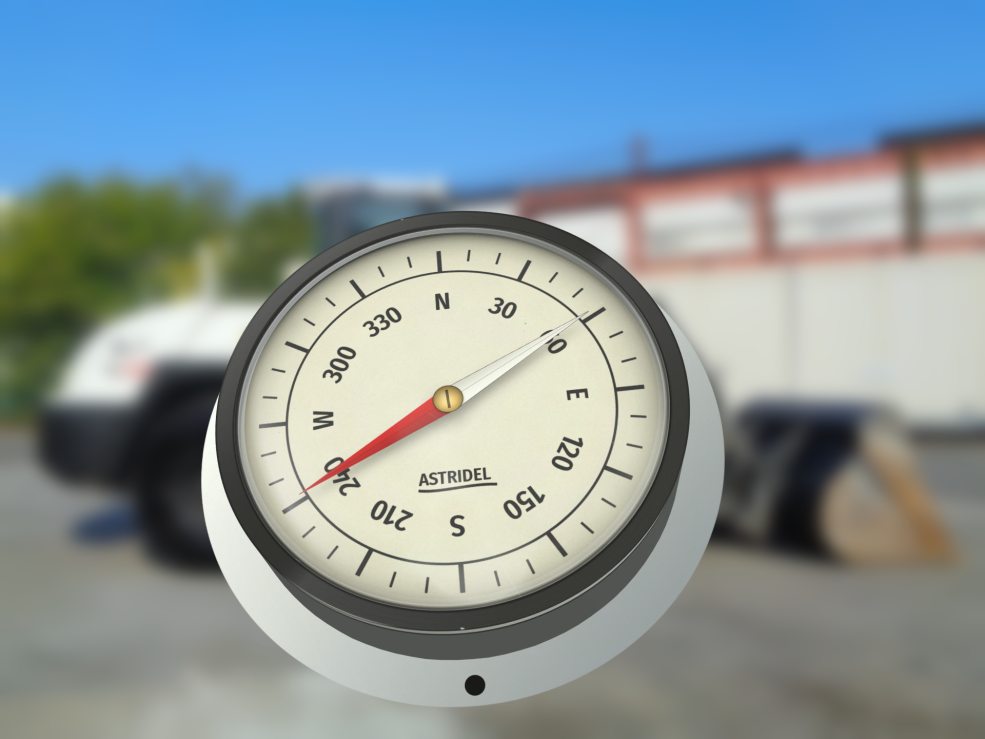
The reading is 240 °
